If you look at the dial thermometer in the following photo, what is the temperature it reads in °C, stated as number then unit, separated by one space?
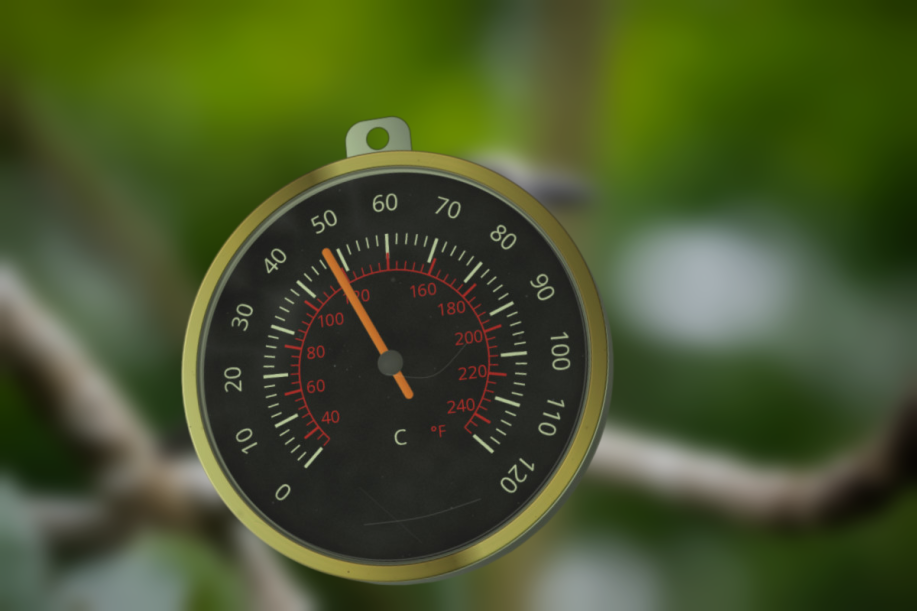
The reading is 48 °C
